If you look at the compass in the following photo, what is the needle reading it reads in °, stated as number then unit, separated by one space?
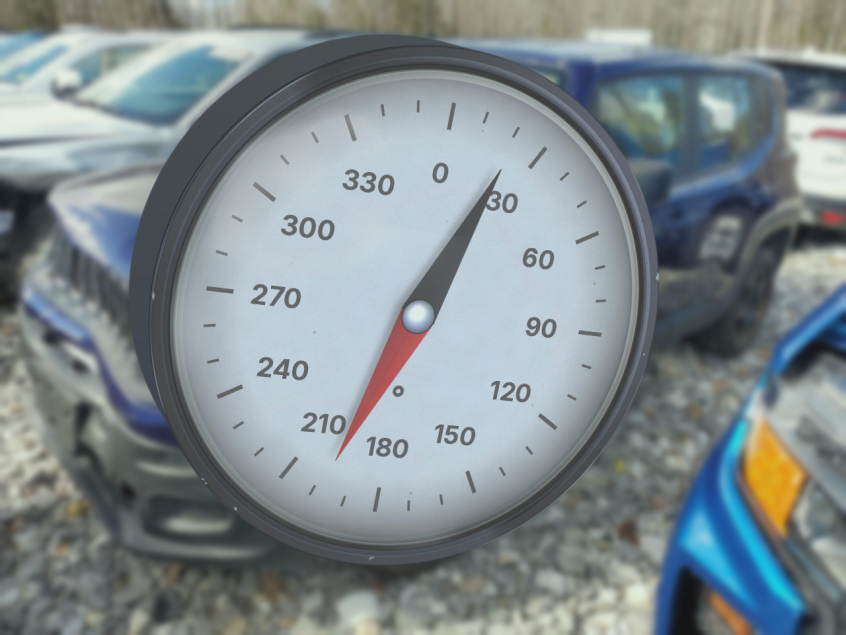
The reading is 200 °
